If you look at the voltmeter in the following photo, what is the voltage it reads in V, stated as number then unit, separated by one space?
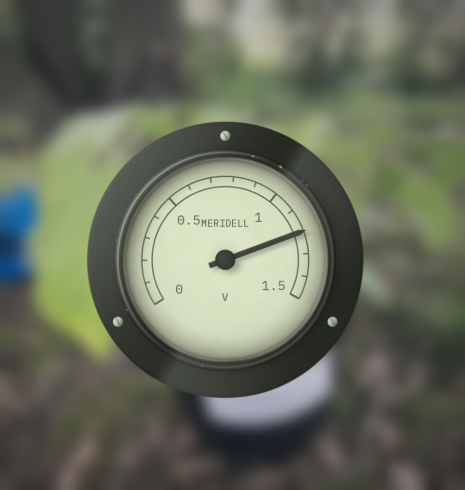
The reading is 1.2 V
